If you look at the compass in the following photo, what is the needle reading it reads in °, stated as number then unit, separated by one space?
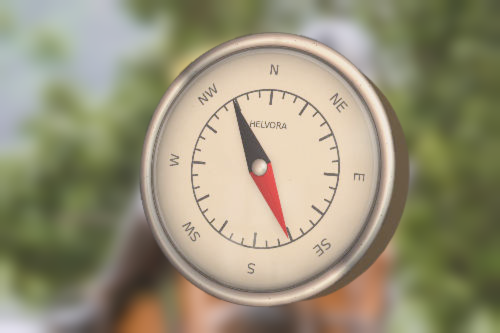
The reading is 150 °
